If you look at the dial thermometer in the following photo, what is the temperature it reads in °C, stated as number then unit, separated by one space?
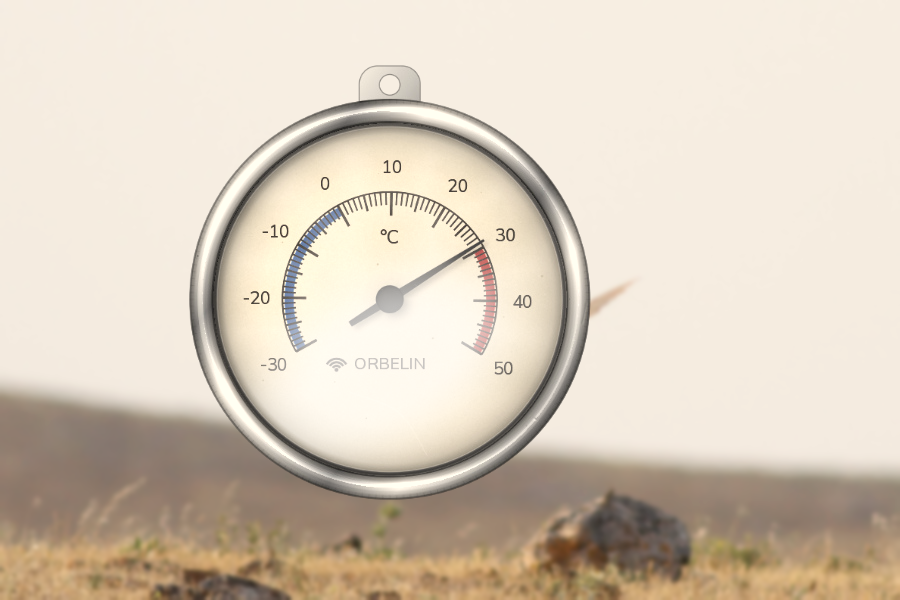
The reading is 29 °C
